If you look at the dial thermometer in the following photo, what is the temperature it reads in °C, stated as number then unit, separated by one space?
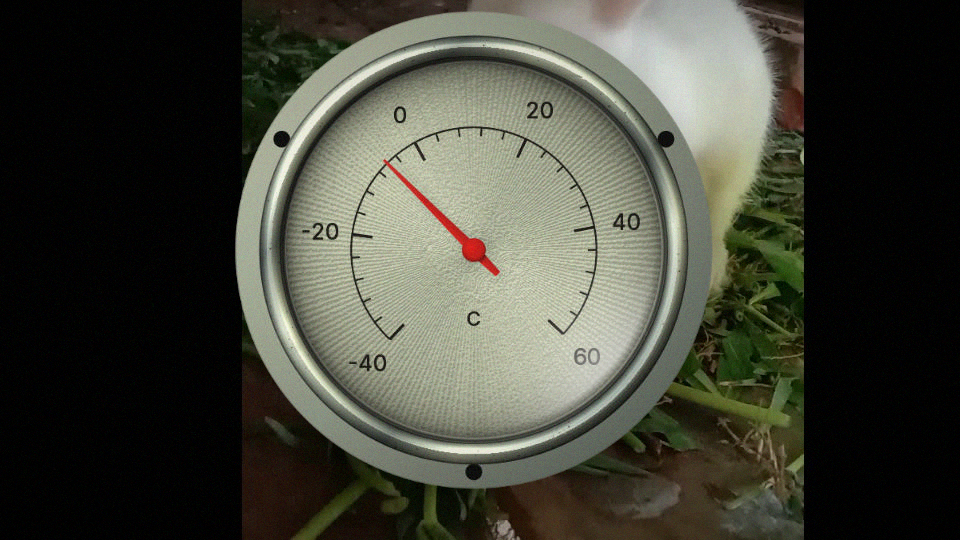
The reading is -6 °C
